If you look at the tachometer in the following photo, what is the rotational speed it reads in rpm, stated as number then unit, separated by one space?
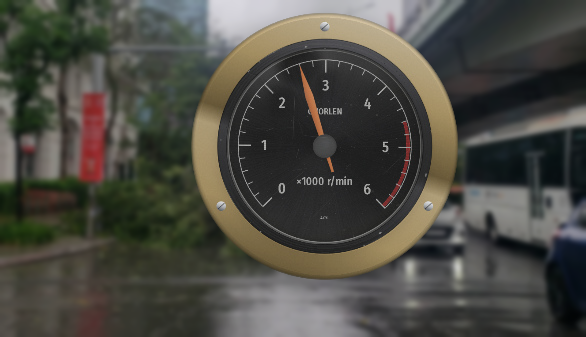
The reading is 2600 rpm
